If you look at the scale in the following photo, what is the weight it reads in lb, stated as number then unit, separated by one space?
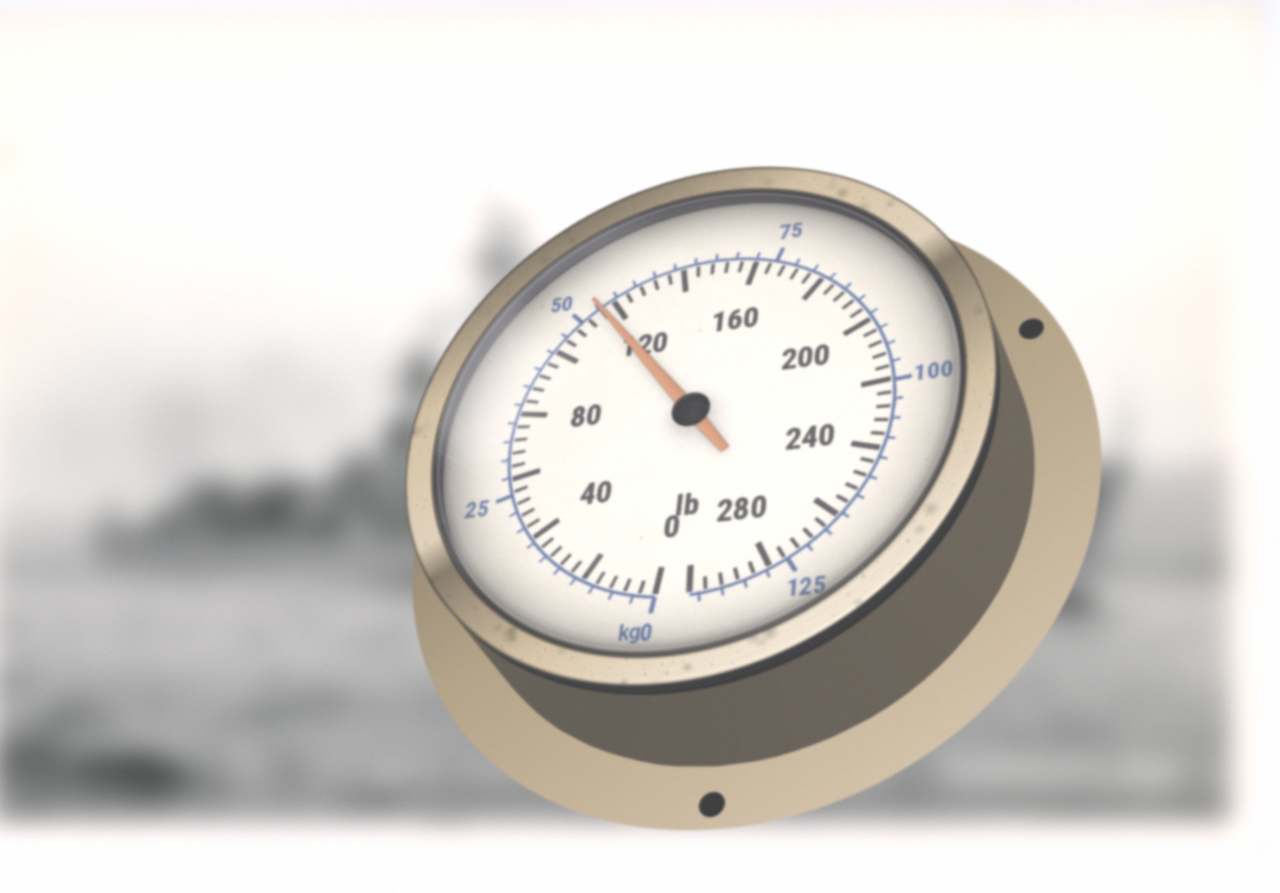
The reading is 116 lb
